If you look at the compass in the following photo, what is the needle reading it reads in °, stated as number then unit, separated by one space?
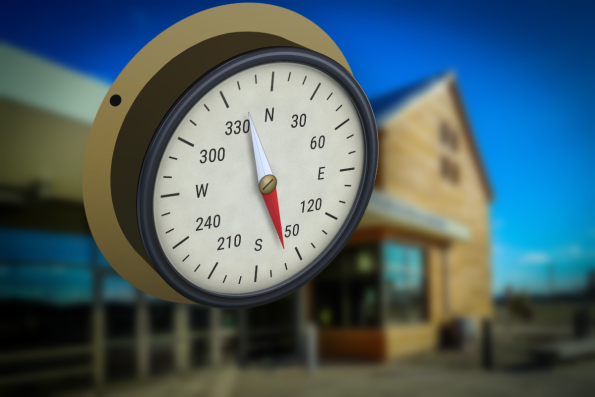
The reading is 160 °
